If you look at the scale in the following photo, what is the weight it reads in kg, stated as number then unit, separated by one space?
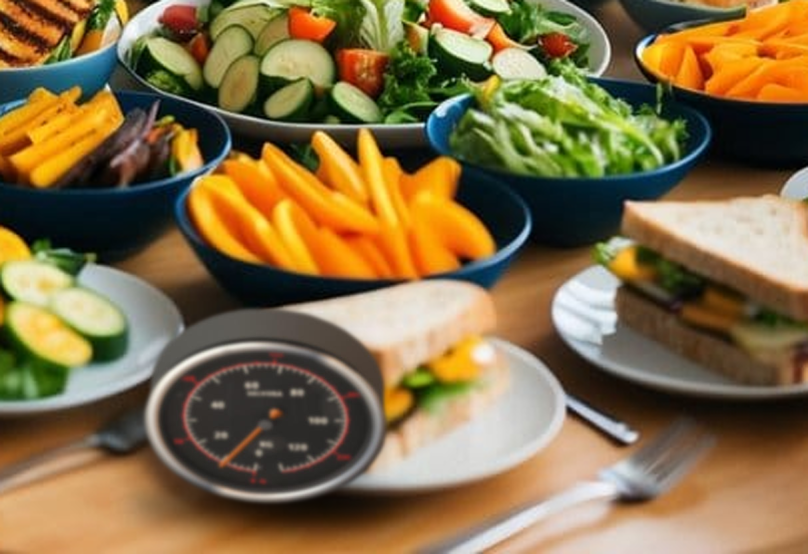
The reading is 10 kg
